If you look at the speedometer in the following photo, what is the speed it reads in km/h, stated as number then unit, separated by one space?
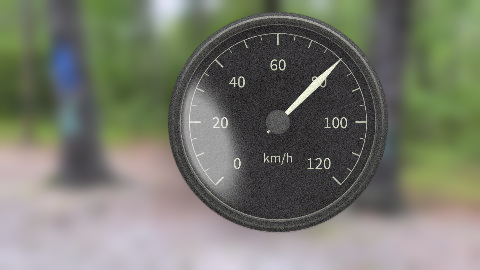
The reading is 80 km/h
